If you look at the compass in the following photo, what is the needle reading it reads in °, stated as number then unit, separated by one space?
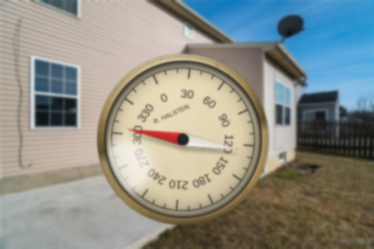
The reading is 305 °
